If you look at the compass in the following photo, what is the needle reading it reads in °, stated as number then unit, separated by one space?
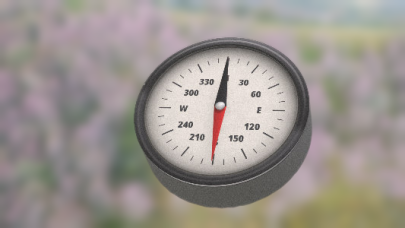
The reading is 180 °
